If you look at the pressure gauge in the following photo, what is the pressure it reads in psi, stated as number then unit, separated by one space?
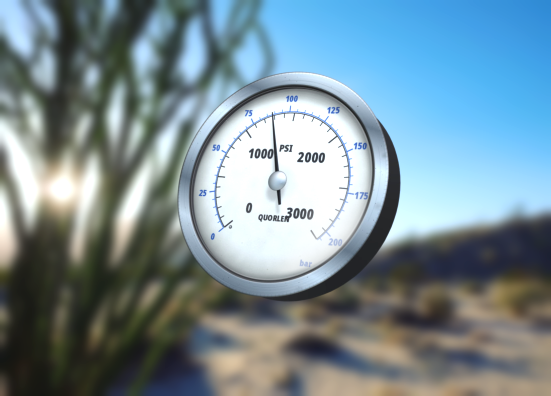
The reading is 1300 psi
